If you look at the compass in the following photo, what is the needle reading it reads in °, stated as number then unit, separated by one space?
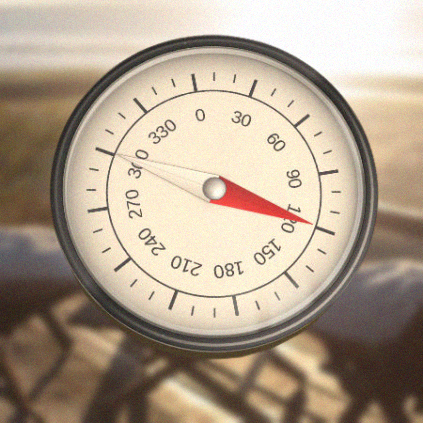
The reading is 120 °
